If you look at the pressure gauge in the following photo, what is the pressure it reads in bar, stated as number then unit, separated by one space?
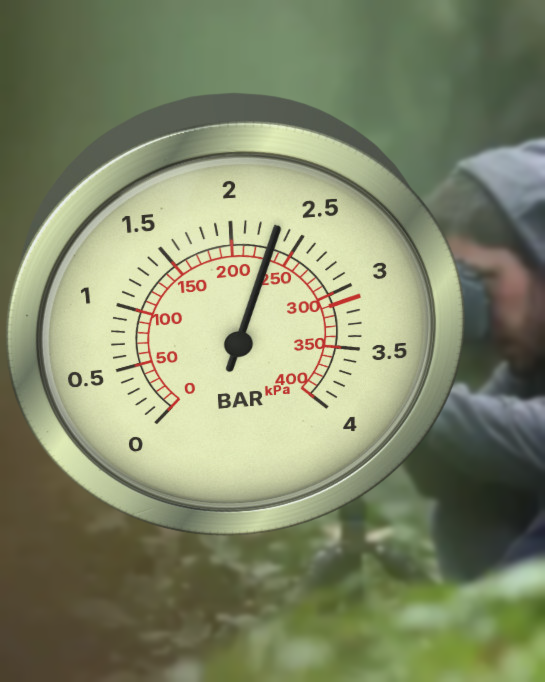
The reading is 2.3 bar
